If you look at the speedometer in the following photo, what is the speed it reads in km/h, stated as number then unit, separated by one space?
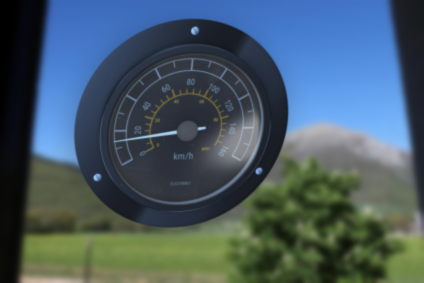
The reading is 15 km/h
